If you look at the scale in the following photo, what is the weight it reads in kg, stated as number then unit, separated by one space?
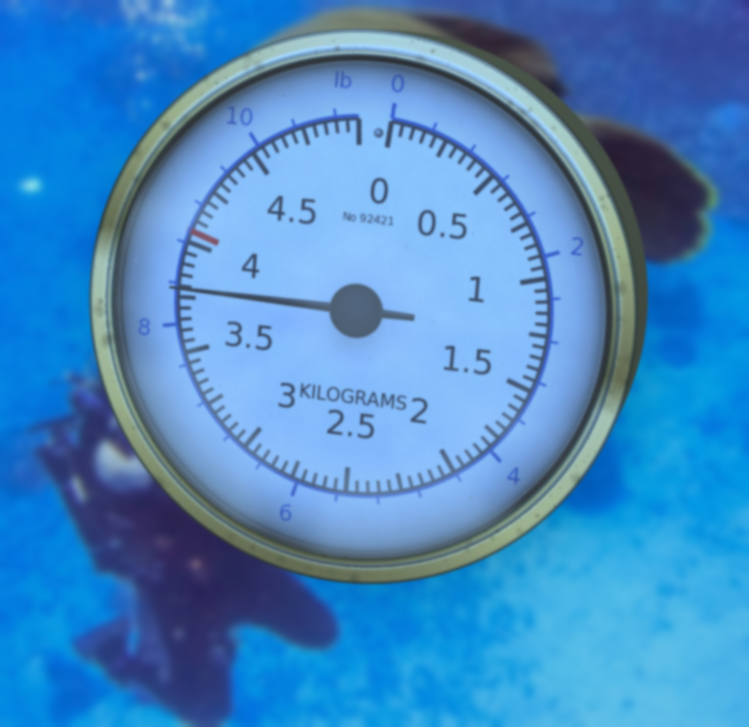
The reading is 3.8 kg
